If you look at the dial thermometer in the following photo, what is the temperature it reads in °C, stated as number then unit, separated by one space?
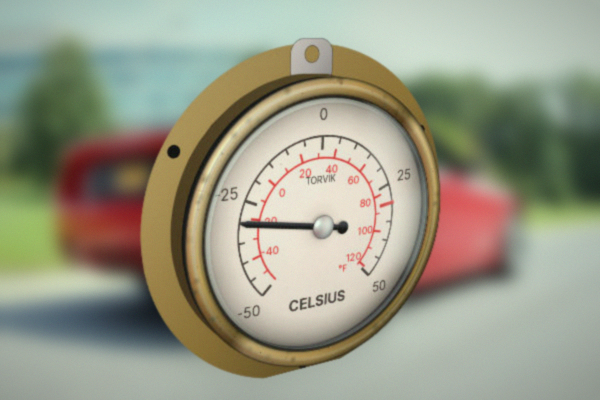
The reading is -30 °C
